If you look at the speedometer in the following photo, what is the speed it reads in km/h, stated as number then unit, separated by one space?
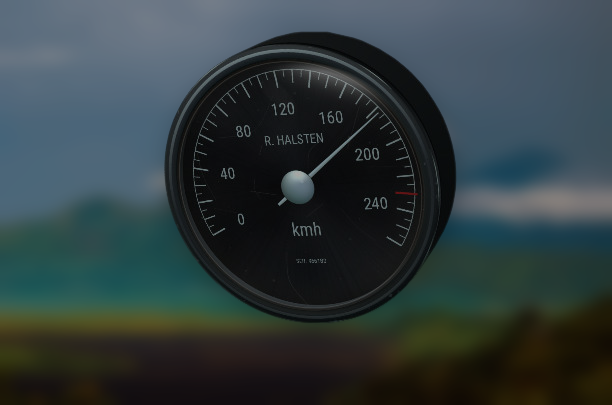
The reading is 182.5 km/h
